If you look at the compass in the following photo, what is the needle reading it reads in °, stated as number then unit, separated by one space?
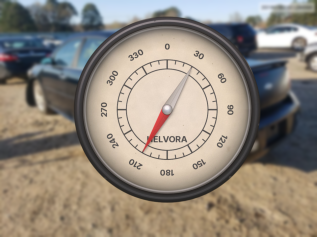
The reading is 210 °
